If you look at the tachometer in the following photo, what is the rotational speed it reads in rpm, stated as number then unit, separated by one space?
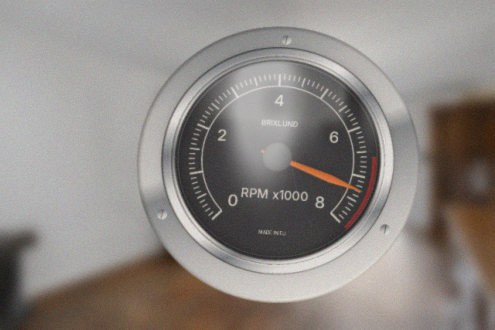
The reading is 7300 rpm
